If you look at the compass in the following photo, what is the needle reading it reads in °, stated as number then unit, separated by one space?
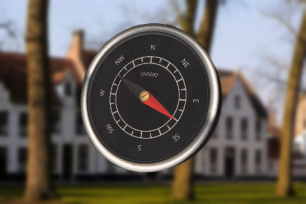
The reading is 120 °
